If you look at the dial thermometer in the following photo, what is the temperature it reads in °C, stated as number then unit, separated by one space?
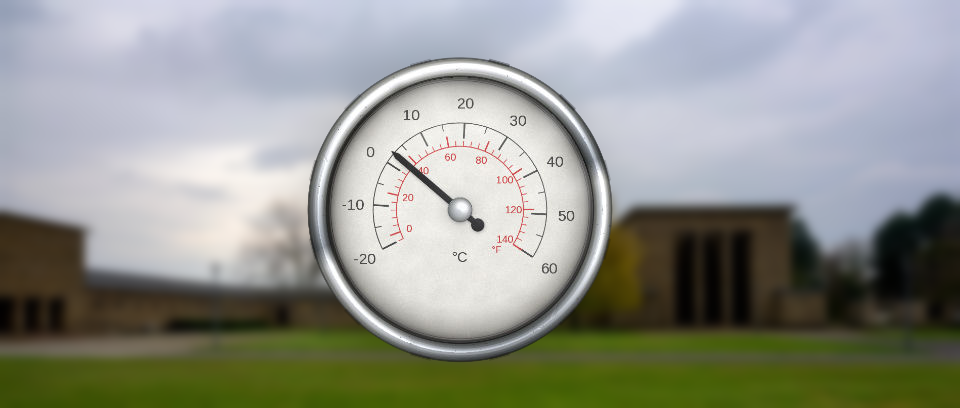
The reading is 2.5 °C
